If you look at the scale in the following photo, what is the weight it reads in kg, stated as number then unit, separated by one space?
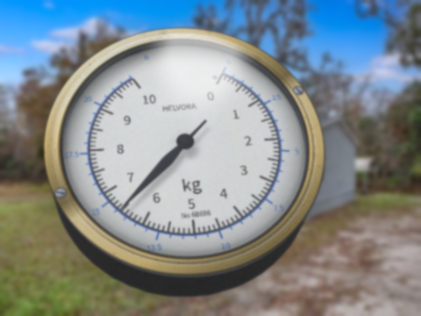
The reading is 6.5 kg
